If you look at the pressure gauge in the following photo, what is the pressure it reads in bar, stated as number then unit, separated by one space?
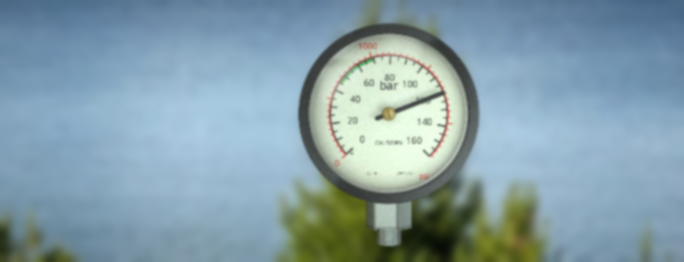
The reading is 120 bar
